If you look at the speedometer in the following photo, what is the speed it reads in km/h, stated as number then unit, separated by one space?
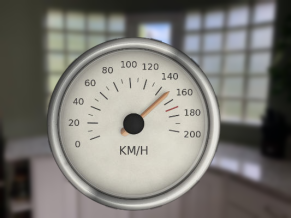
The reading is 150 km/h
